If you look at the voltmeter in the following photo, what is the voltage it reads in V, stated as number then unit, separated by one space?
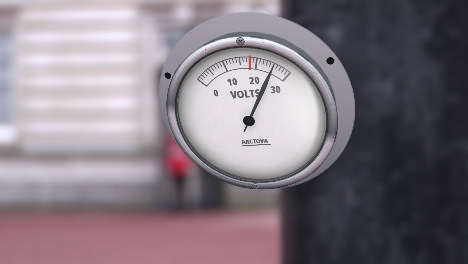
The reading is 25 V
